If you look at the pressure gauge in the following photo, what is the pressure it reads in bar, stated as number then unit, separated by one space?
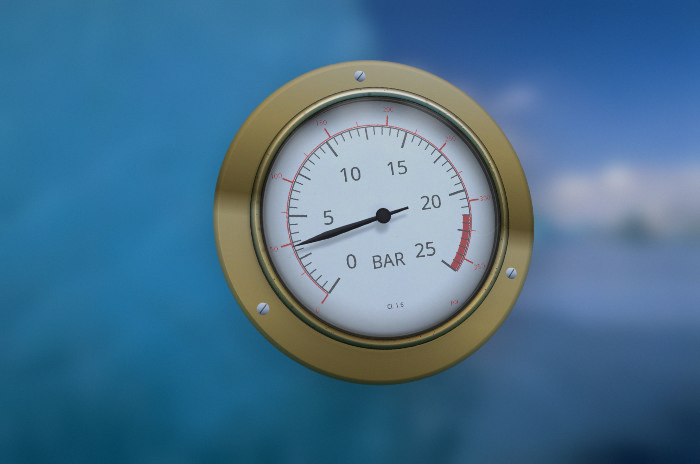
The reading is 3.25 bar
